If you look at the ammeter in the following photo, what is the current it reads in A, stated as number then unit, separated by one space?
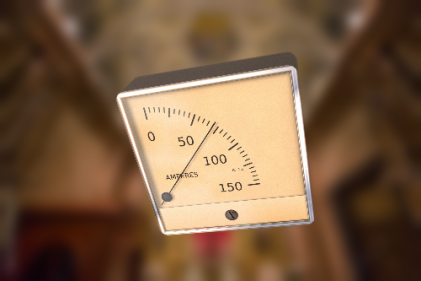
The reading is 70 A
